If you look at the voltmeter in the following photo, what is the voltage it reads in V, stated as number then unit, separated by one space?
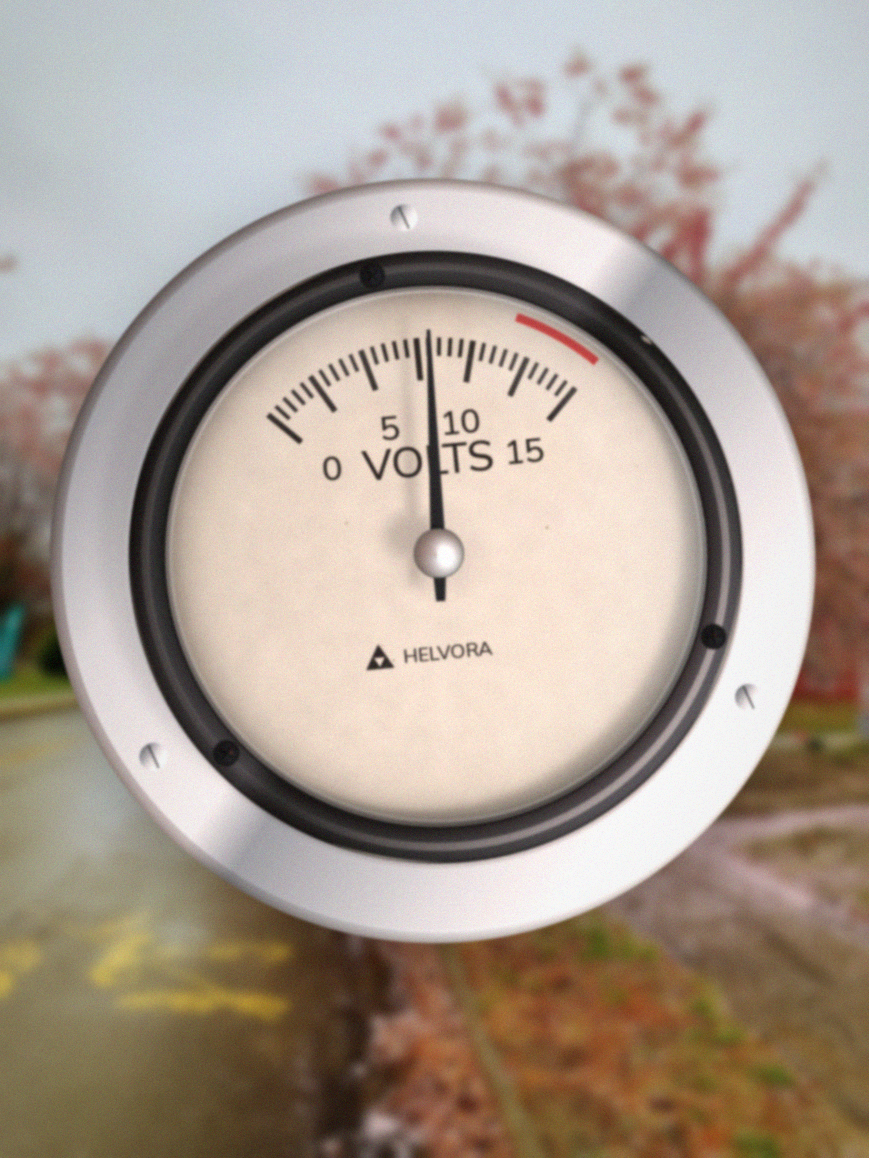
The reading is 8 V
